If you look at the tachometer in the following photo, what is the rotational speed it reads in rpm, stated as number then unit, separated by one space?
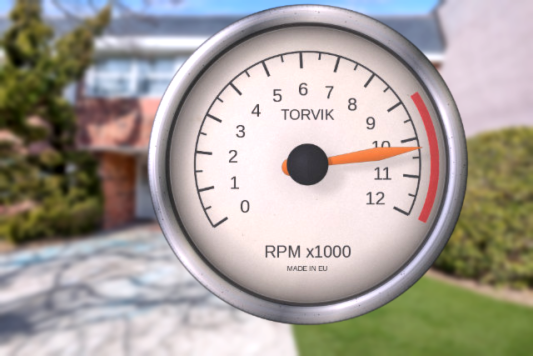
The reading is 10250 rpm
